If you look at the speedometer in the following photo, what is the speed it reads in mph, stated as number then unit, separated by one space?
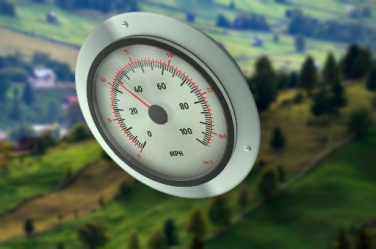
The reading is 35 mph
